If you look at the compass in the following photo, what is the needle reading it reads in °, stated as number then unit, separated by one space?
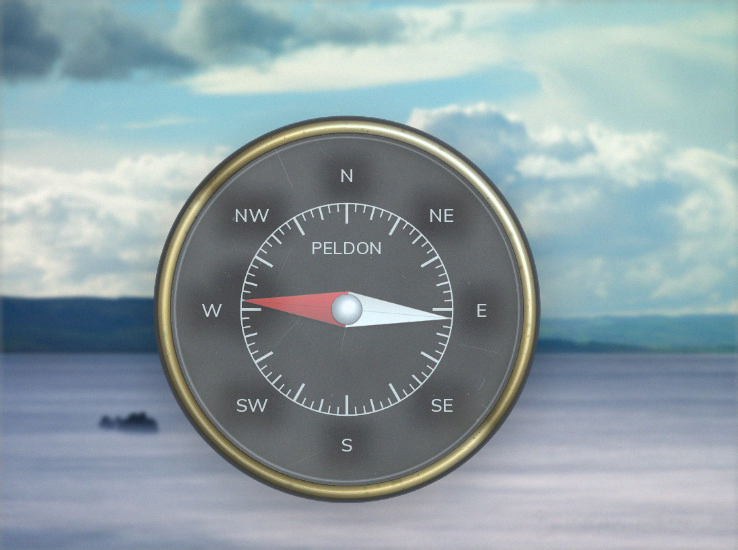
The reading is 275 °
